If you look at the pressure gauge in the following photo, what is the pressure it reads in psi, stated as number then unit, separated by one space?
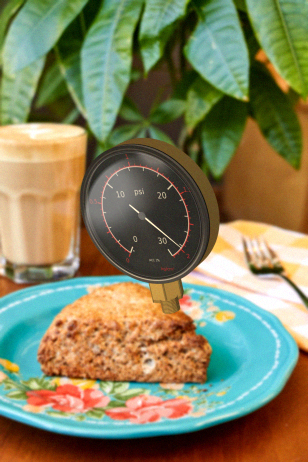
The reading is 28 psi
